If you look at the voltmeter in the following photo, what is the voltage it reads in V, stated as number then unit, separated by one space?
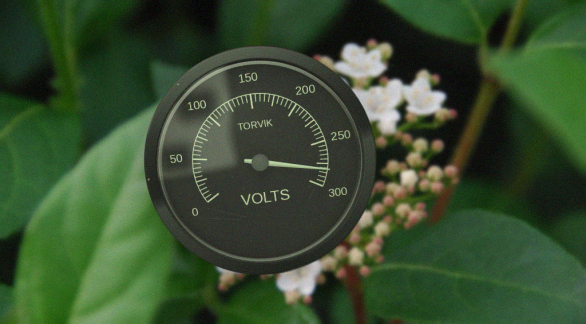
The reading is 280 V
